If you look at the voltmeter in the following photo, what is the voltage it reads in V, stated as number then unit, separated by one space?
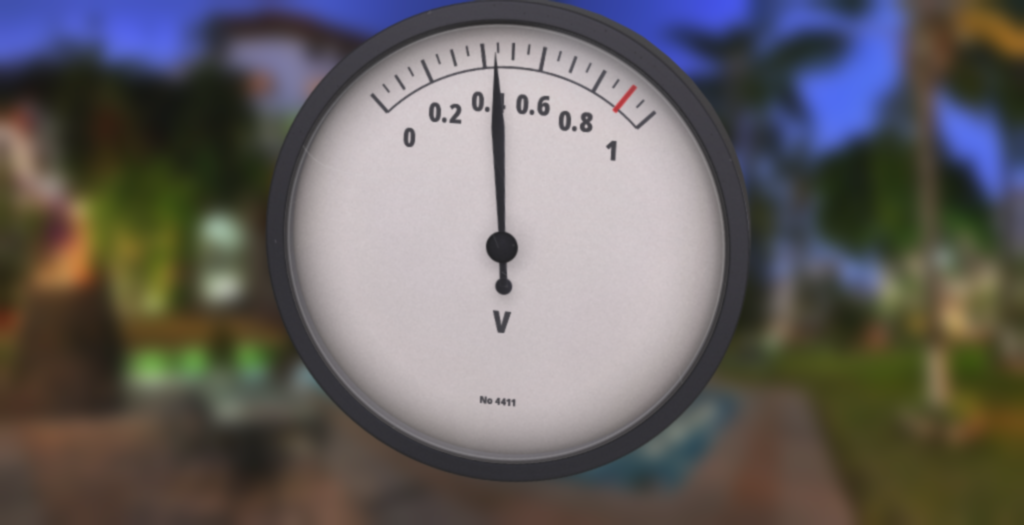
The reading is 0.45 V
